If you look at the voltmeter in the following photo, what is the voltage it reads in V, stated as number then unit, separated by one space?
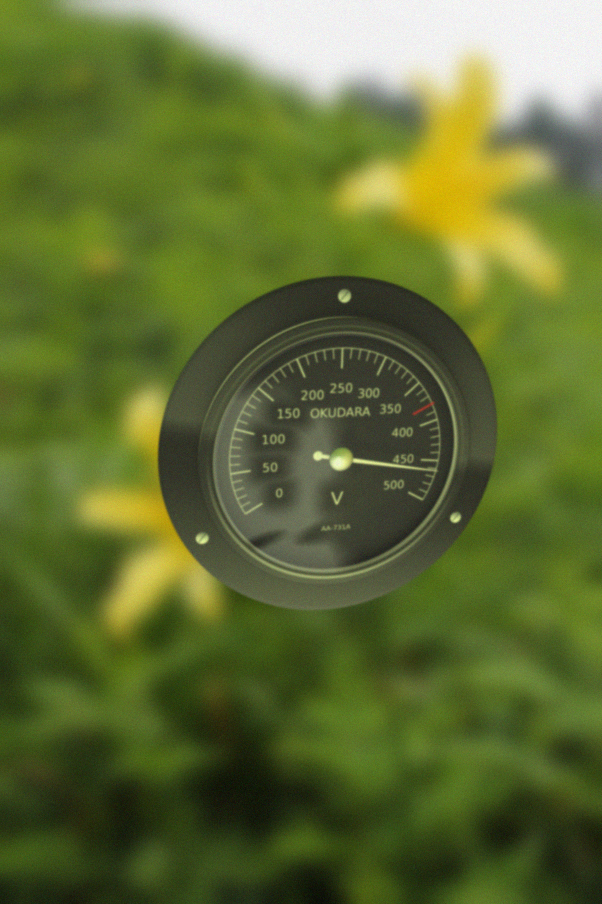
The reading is 460 V
